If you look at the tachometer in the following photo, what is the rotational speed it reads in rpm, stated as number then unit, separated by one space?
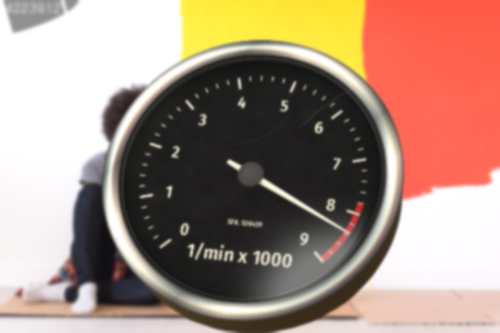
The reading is 8400 rpm
